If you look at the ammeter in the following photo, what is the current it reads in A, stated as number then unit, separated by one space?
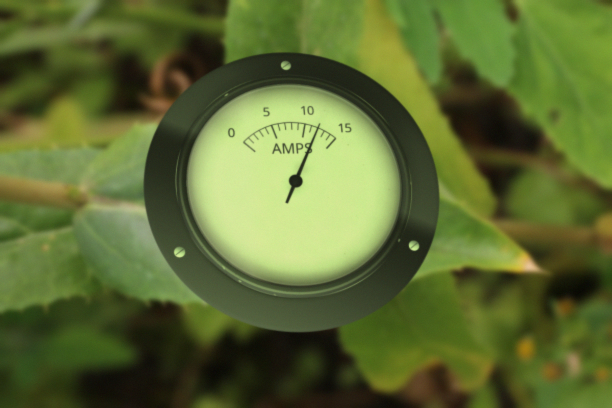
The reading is 12 A
